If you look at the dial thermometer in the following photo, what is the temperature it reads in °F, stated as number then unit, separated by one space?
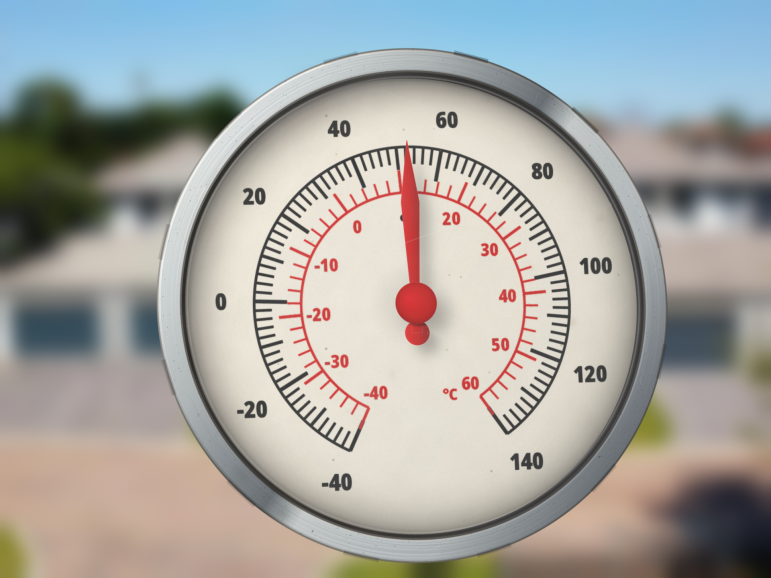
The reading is 52 °F
